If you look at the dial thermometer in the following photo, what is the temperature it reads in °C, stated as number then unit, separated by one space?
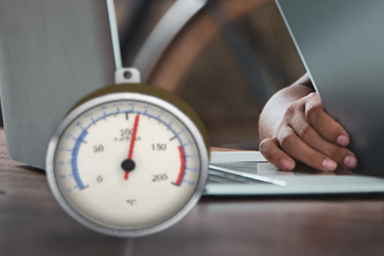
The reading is 110 °C
